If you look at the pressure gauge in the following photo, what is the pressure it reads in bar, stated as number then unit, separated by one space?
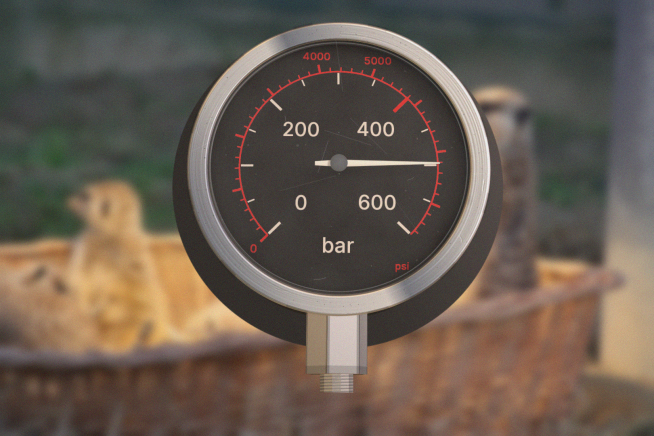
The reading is 500 bar
